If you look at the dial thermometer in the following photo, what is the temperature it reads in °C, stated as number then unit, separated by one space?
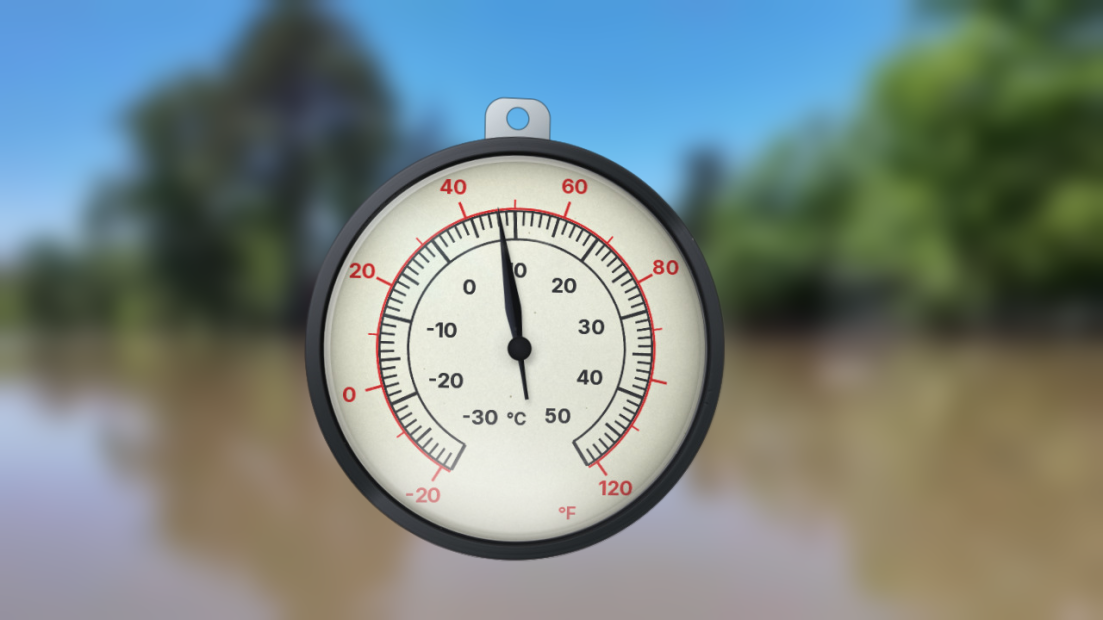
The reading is 8 °C
